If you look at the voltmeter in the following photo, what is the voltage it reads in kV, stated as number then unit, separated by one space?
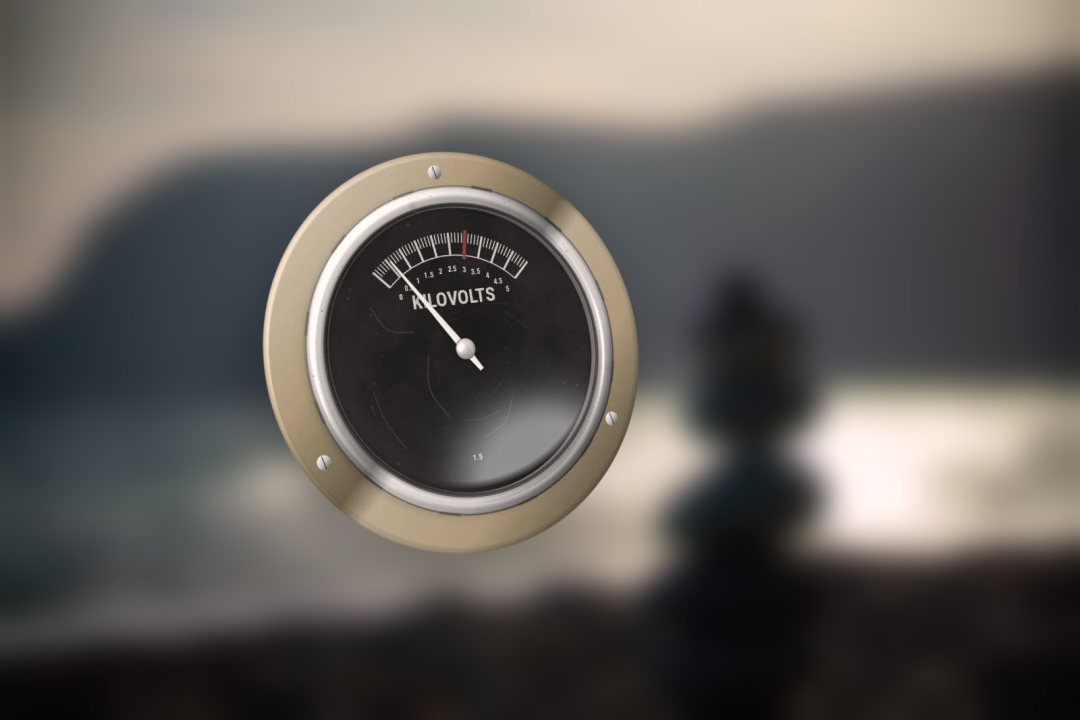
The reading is 0.5 kV
